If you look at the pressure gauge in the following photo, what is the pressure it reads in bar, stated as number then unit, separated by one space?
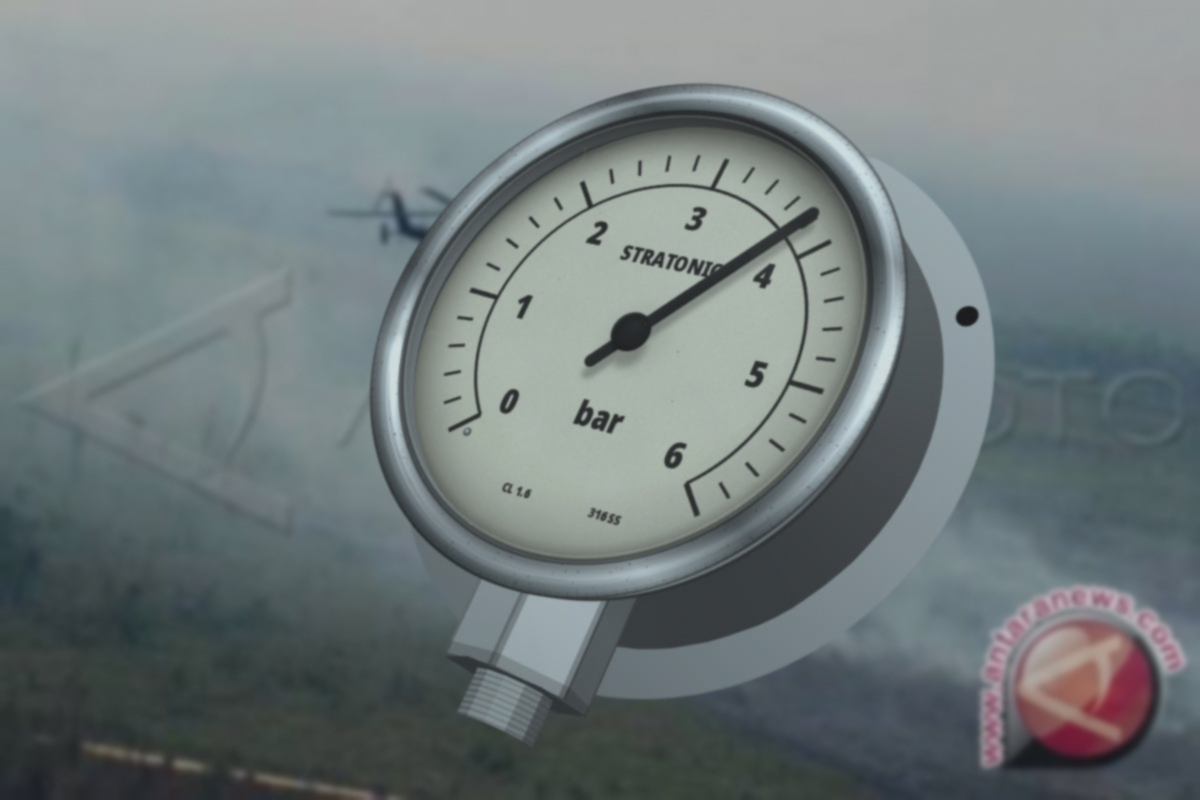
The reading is 3.8 bar
